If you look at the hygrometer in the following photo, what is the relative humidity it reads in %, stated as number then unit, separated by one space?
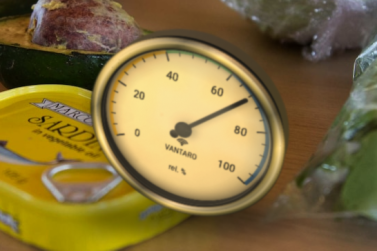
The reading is 68 %
